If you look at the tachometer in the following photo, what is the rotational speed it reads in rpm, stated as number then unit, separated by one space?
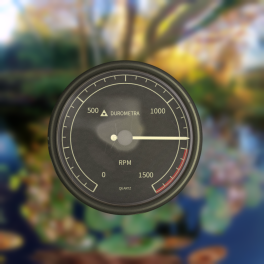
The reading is 1200 rpm
